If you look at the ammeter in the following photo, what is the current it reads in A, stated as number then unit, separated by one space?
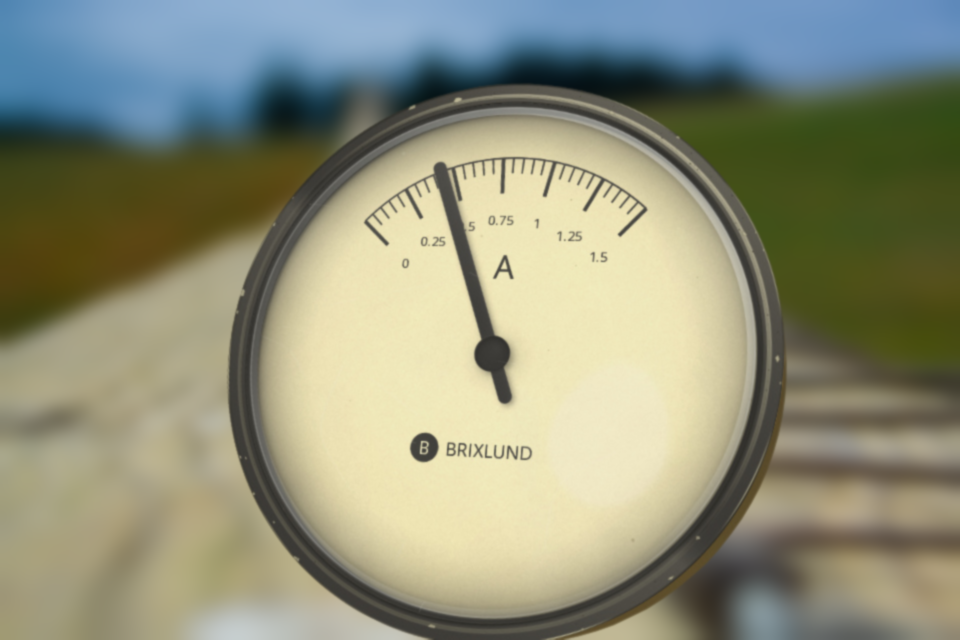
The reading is 0.45 A
